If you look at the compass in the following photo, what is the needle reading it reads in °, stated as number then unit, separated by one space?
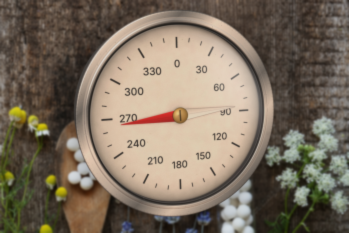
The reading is 265 °
